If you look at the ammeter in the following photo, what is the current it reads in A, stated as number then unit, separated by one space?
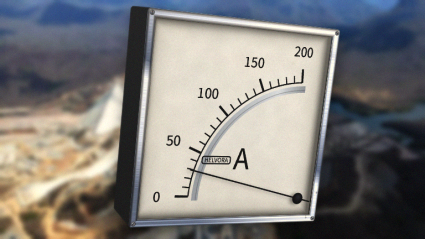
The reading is 30 A
